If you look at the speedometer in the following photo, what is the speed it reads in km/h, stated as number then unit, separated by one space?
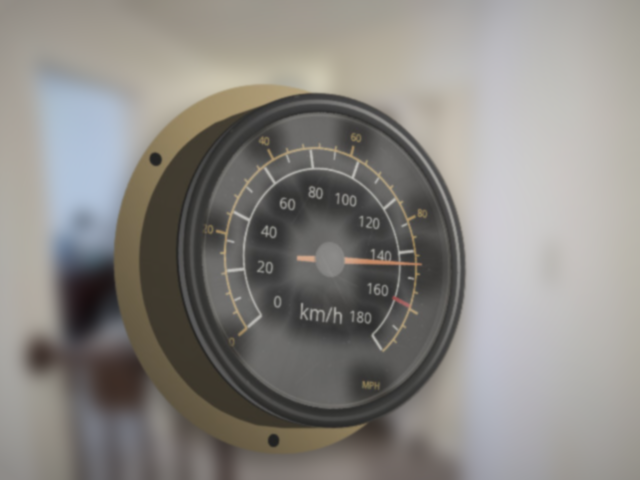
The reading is 145 km/h
